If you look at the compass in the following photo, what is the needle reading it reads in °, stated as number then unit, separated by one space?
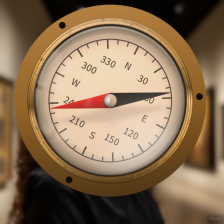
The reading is 235 °
